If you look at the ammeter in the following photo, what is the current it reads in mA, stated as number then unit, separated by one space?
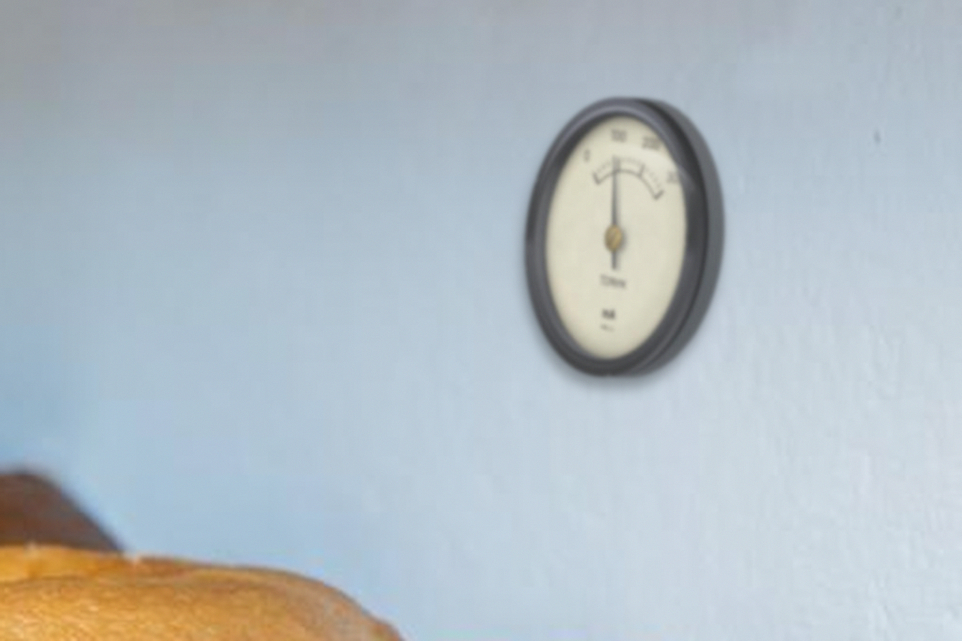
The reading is 100 mA
